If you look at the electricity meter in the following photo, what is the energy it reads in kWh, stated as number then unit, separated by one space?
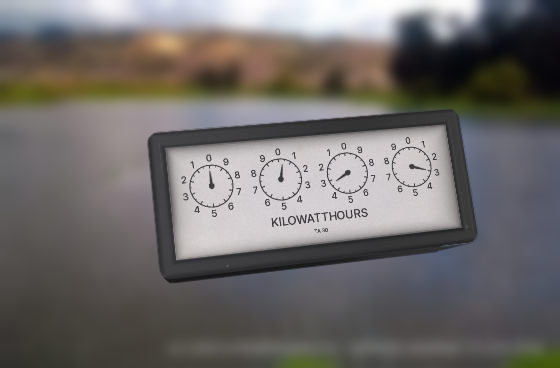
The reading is 33 kWh
